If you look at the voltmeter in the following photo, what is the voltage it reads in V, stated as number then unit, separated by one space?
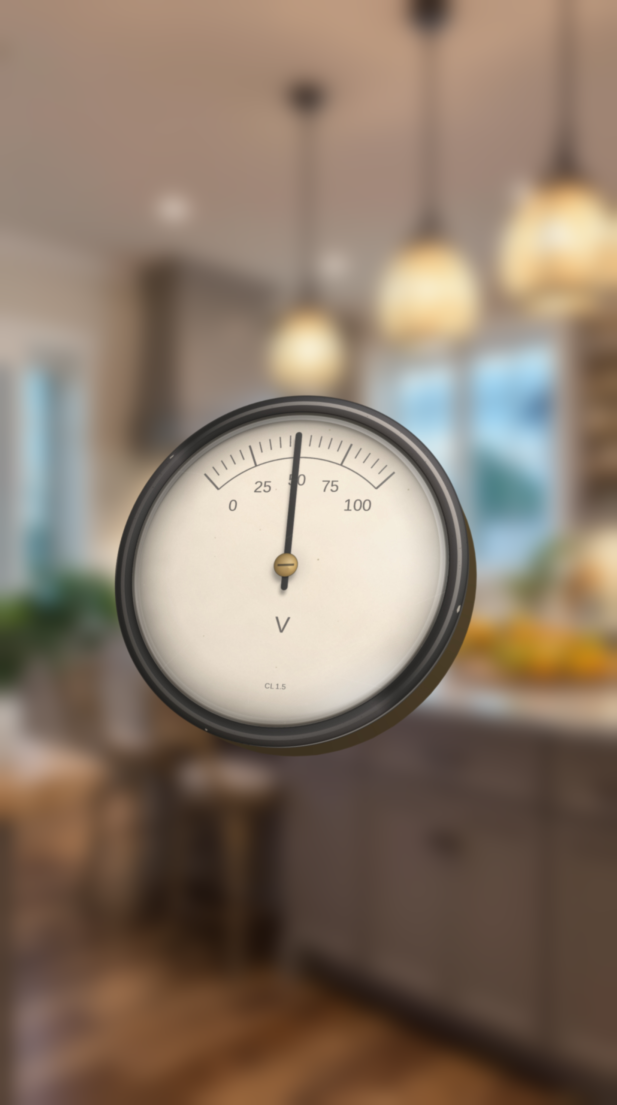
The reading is 50 V
